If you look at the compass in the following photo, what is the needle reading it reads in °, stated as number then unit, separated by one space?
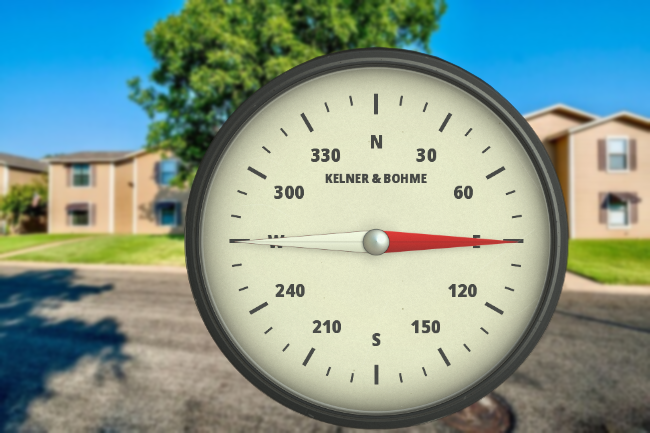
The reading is 90 °
